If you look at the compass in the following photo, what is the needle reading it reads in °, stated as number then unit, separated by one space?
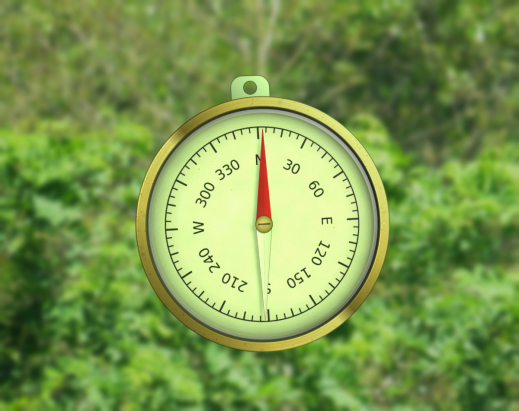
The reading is 2.5 °
